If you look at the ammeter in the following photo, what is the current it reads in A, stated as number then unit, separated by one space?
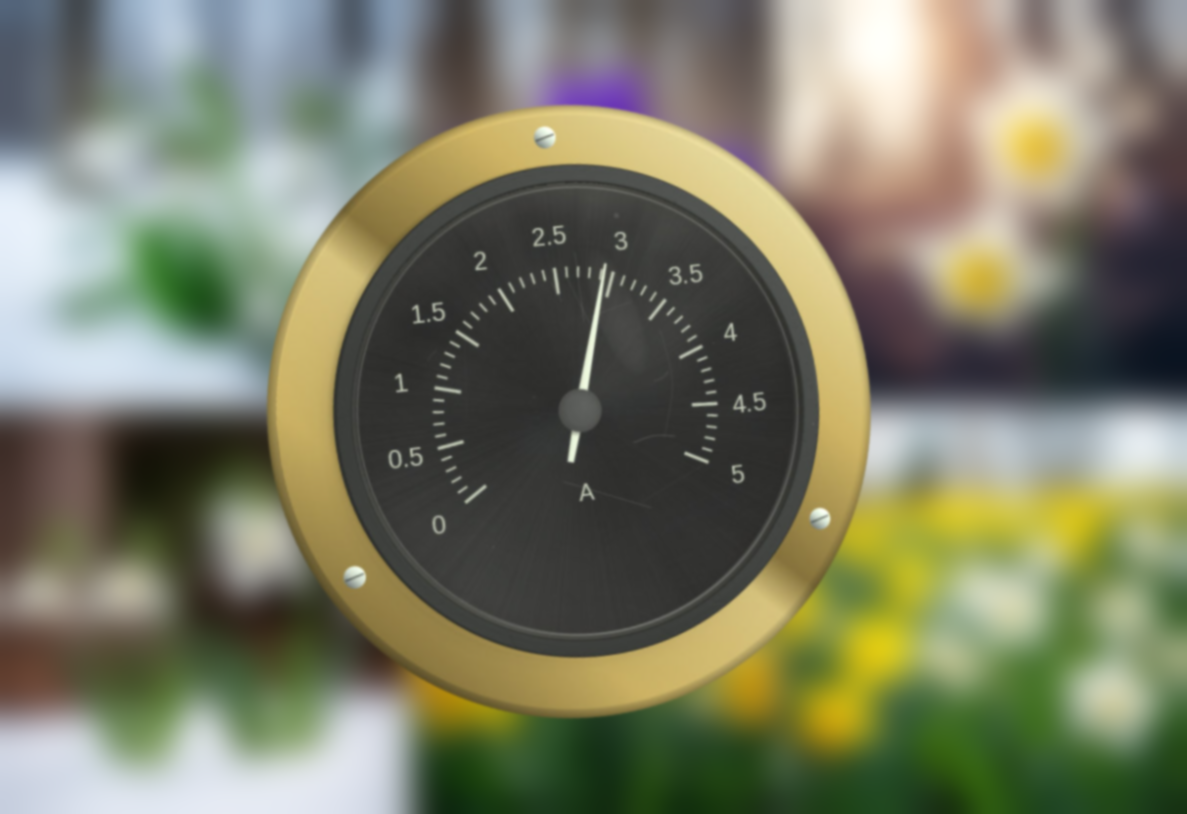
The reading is 2.9 A
